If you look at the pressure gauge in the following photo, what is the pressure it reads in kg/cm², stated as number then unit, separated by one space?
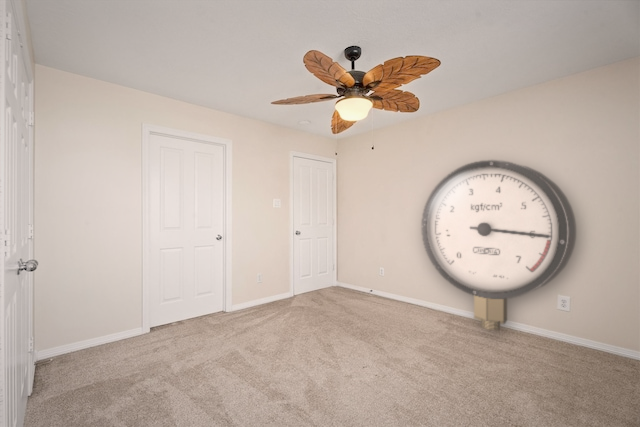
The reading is 6 kg/cm²
